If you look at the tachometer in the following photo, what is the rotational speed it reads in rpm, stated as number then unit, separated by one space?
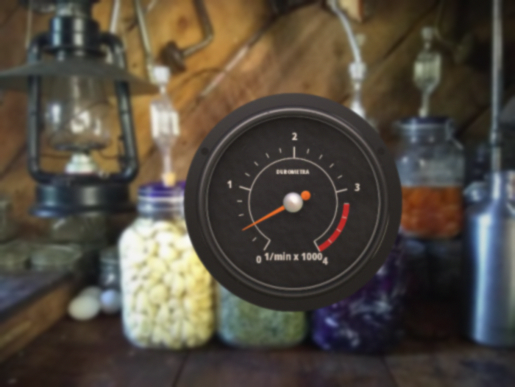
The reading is 400 rpm
